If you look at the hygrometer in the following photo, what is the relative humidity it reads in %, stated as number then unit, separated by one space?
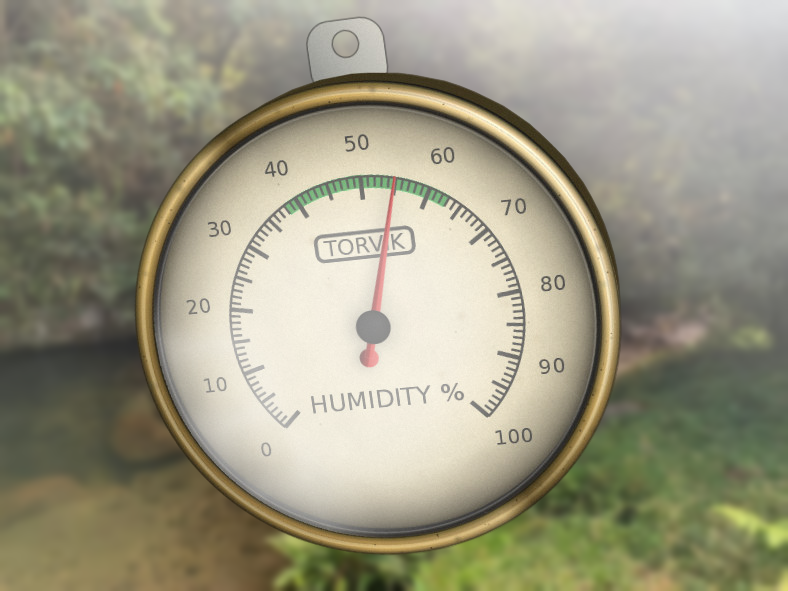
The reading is 55 %
